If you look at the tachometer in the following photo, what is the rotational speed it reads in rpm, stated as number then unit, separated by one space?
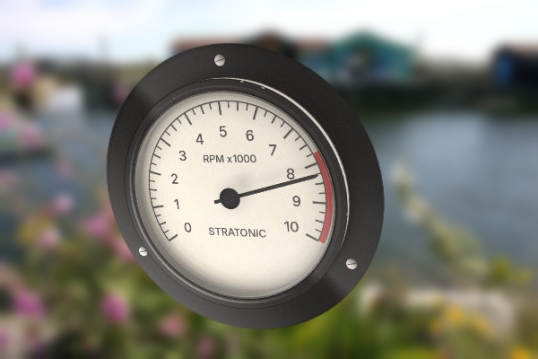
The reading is 8250 rpm
